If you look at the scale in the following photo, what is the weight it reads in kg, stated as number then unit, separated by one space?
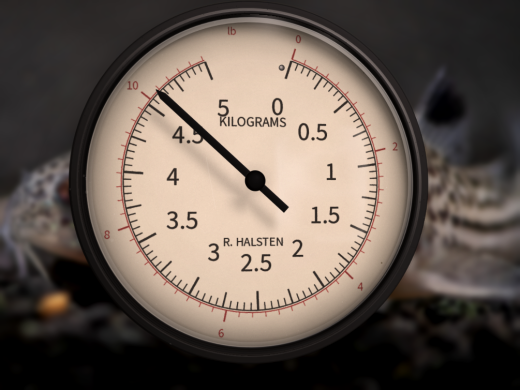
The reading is 4.6 kg
